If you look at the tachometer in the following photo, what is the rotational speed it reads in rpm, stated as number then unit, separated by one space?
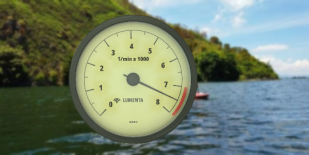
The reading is 7500 rpm
